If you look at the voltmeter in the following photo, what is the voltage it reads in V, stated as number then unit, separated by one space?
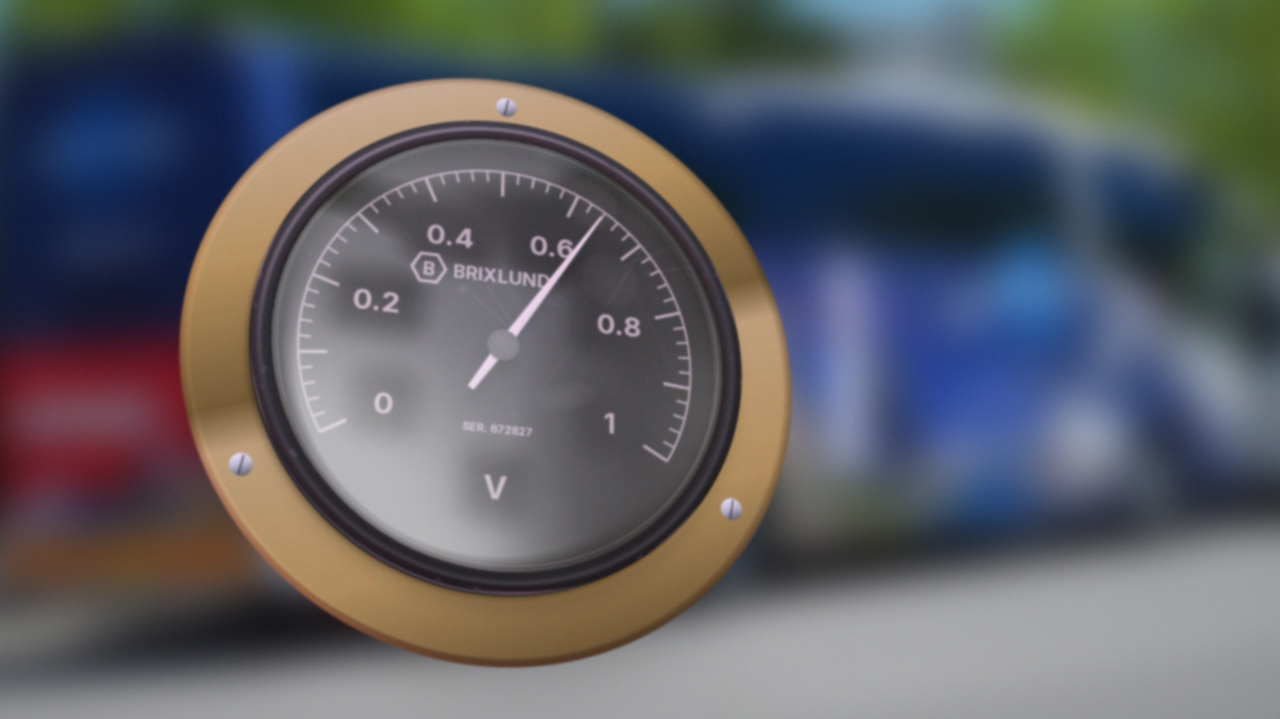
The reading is 0.64 V
